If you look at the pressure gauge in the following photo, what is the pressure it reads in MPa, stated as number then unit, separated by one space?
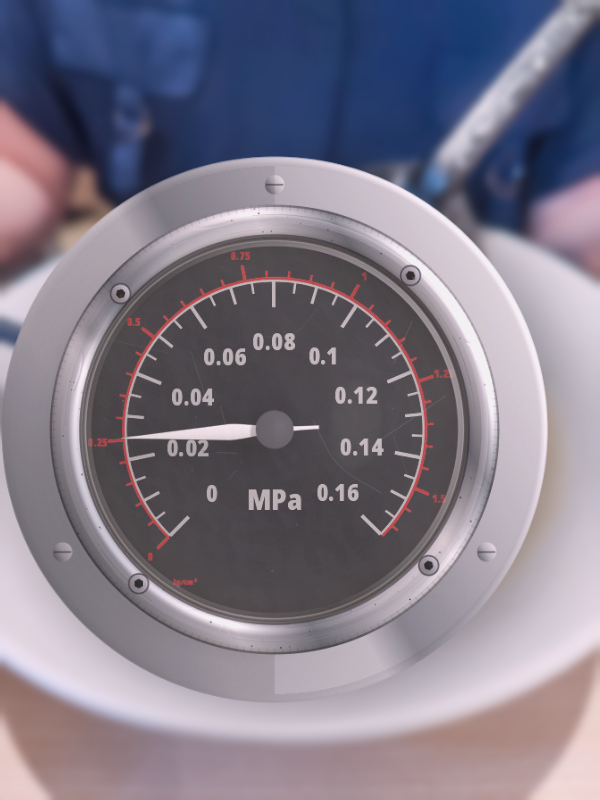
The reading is 0.025 MPa
